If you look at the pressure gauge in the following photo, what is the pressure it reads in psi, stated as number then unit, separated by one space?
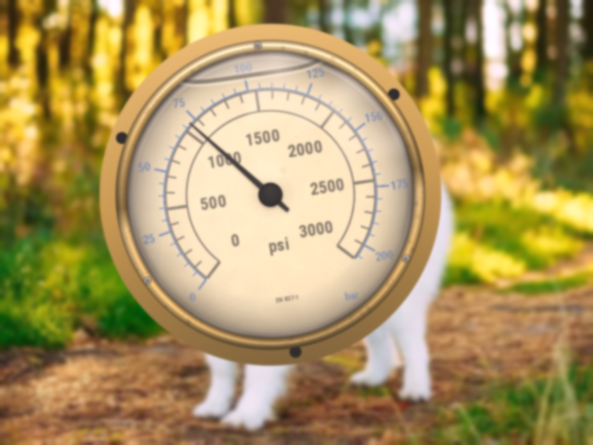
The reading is 1050 psi
